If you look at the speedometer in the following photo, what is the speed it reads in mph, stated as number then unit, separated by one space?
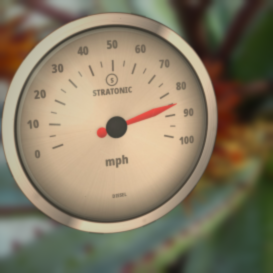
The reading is 85 mph
